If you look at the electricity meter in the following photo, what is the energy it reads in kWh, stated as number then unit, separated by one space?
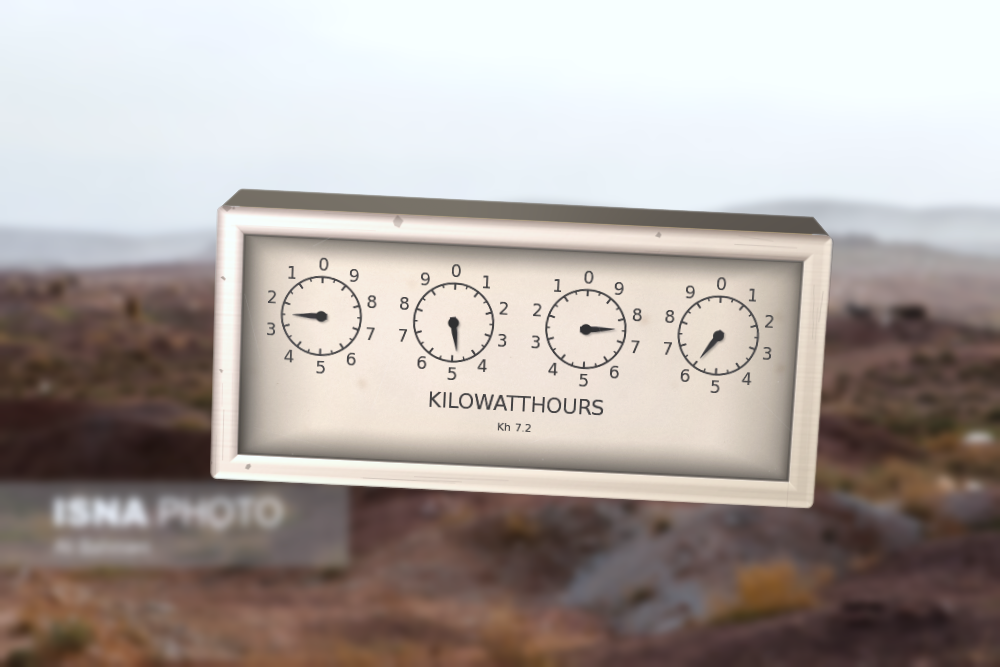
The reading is 2476 kWh
